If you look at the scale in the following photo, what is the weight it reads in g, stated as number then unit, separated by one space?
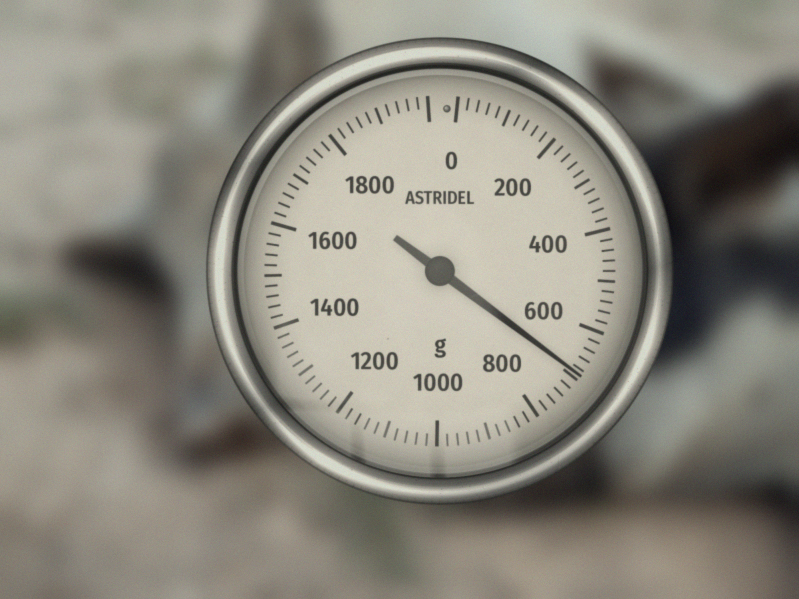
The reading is 690 g
